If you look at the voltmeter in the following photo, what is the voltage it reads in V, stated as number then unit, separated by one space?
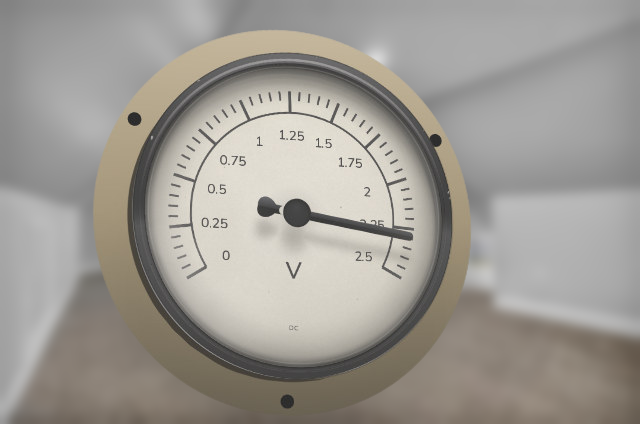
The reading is 2.3 V
